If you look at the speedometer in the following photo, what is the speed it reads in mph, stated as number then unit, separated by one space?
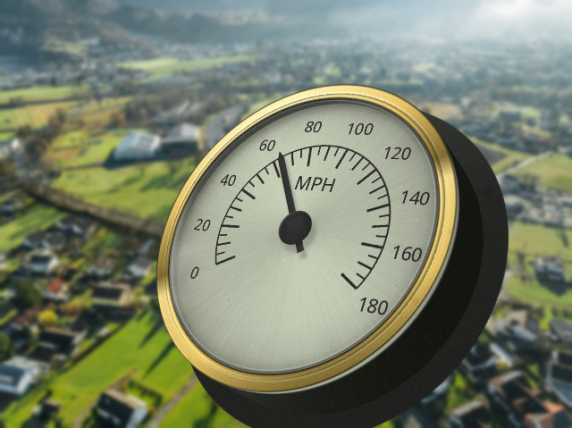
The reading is 65 mph
